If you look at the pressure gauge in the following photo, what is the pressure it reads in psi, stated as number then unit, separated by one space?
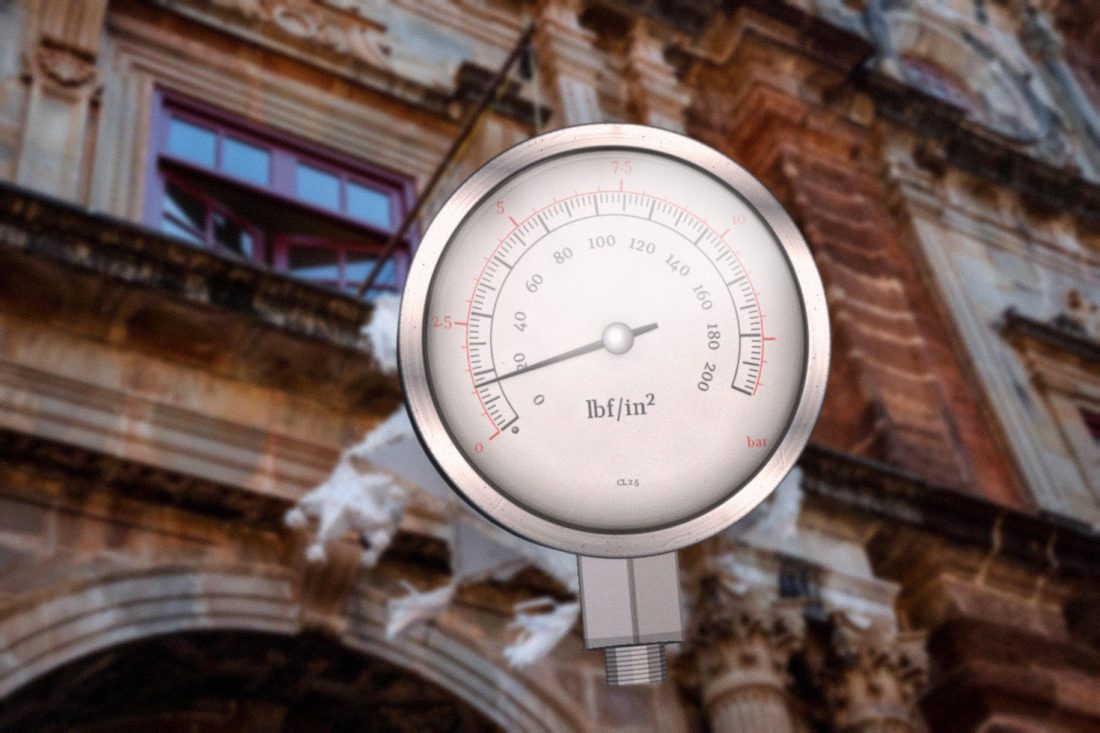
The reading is 16 psi
